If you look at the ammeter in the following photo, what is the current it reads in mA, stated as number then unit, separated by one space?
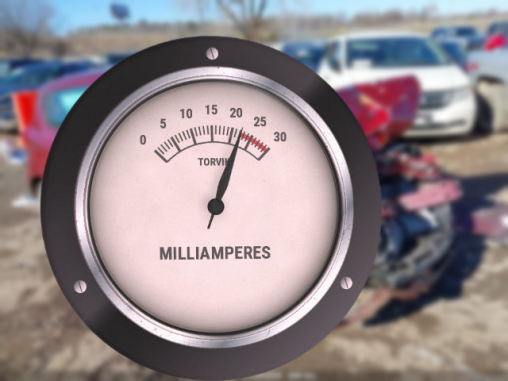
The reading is 22 mA
